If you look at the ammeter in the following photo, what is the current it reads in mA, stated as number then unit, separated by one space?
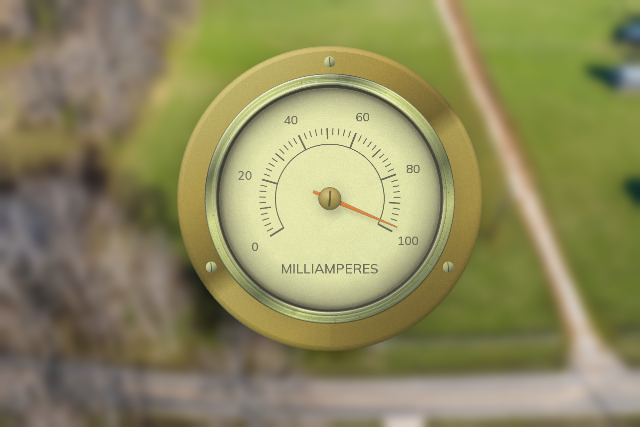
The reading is 98 mA
